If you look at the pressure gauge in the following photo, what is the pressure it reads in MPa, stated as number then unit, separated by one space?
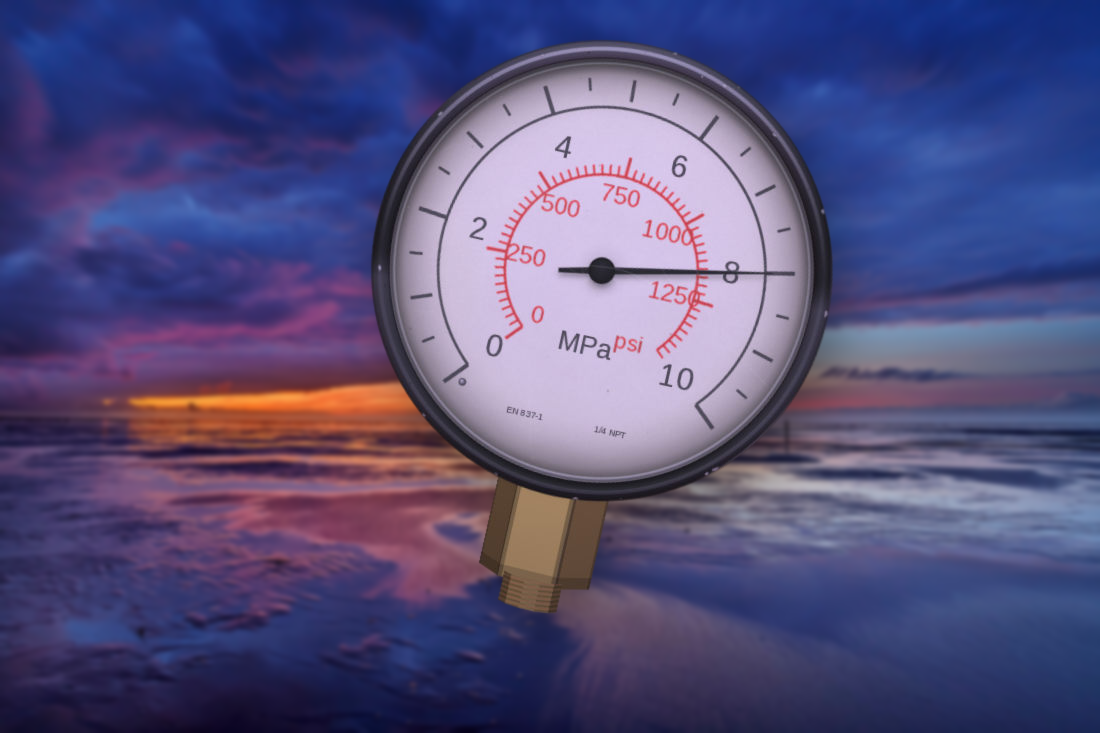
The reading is 8 MPa
